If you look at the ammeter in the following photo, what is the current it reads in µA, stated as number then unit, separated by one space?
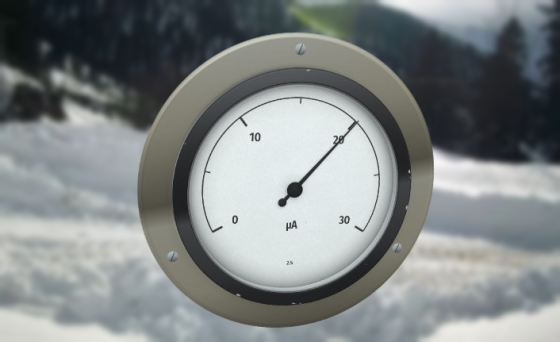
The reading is 20 µA
